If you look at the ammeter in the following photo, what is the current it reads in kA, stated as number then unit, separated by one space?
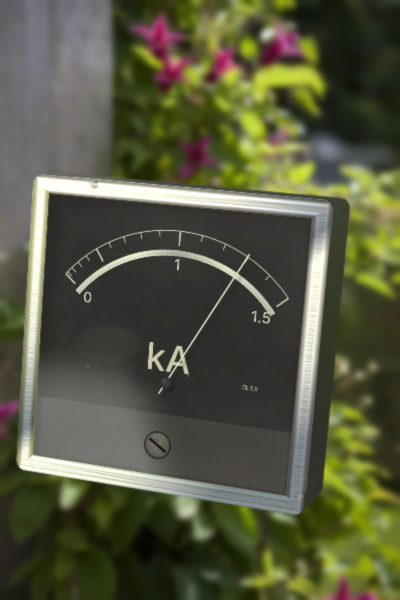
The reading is 1.3 kA
